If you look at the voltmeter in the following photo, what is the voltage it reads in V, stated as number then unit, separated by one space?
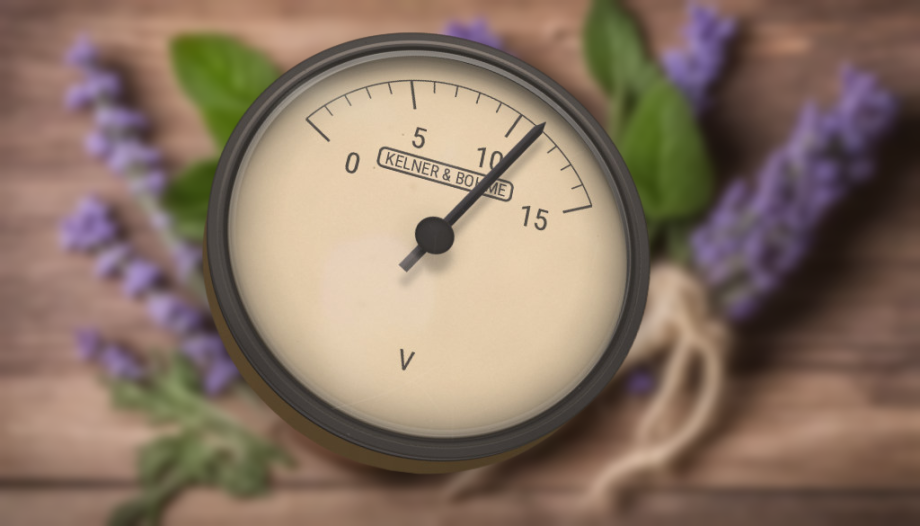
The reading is 11 V
